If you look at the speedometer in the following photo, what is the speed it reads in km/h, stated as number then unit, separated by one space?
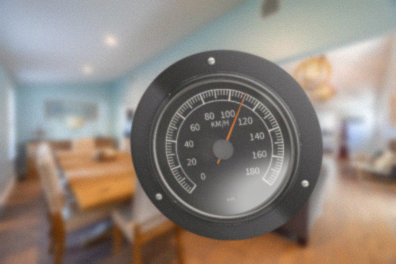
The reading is 110 km/h
